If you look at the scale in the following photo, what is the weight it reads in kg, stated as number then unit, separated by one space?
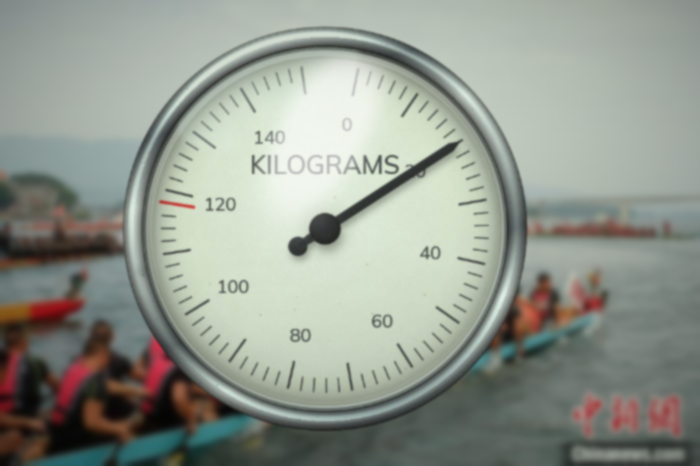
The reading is 20 kg
